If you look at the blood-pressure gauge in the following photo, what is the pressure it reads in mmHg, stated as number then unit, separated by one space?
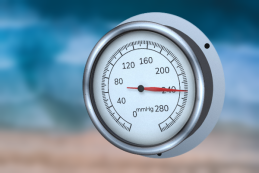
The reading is 240 mmHg
